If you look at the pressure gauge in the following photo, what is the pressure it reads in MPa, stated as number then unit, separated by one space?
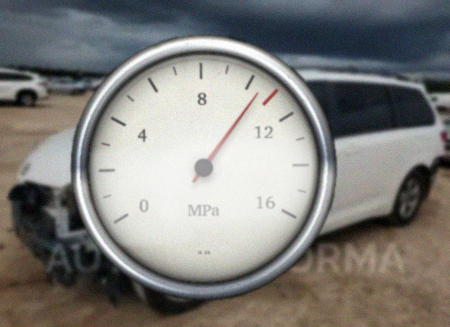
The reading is 10.5 MPa
